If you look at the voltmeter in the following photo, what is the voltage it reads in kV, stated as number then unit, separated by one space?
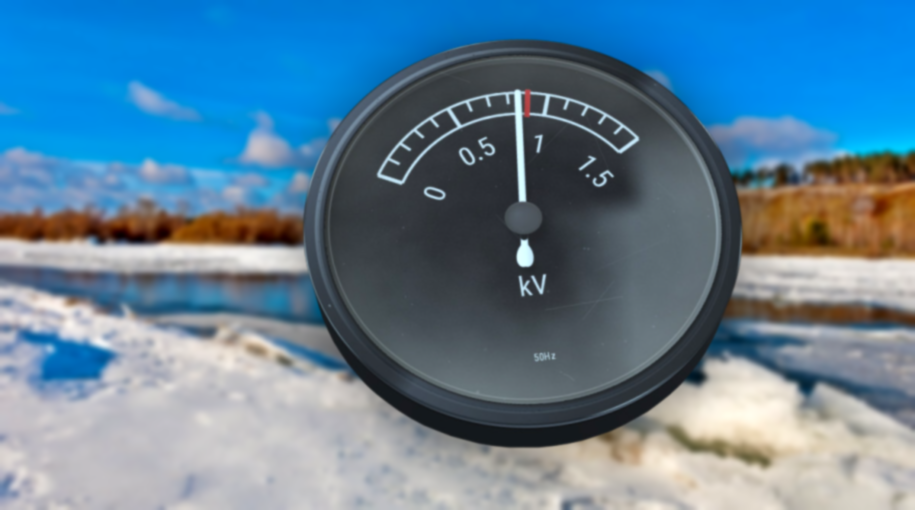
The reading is 0.85 kV
